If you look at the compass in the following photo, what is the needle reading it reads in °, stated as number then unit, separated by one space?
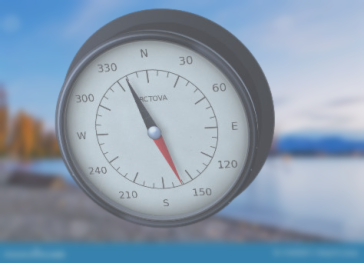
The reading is 160 °
